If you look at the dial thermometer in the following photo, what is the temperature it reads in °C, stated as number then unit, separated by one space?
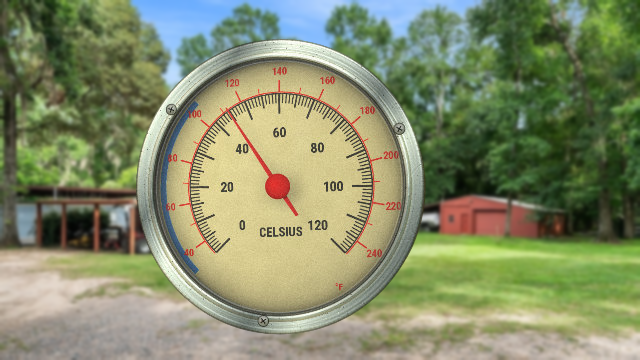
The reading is 45 °C
